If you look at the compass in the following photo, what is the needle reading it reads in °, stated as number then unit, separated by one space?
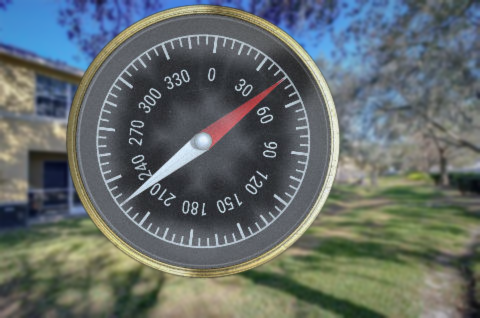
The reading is 45 °
